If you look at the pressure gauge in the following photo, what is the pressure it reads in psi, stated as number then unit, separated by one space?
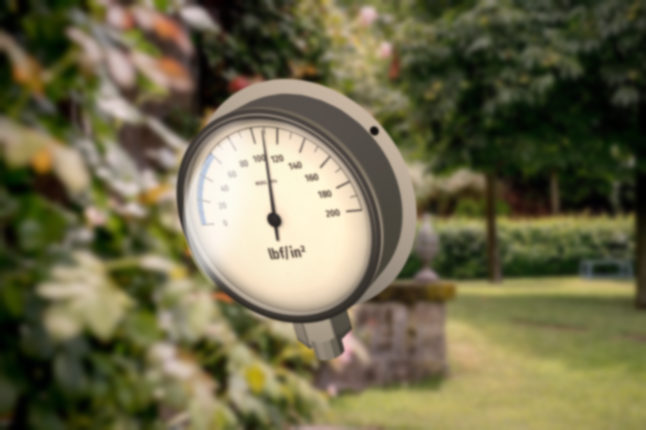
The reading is 110 psi
